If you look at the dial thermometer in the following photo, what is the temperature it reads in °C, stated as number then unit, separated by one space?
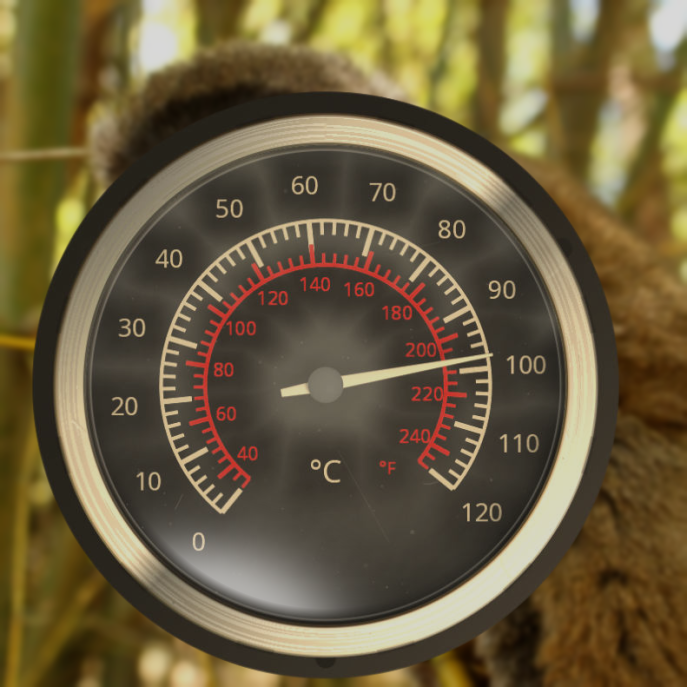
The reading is 98 °C
